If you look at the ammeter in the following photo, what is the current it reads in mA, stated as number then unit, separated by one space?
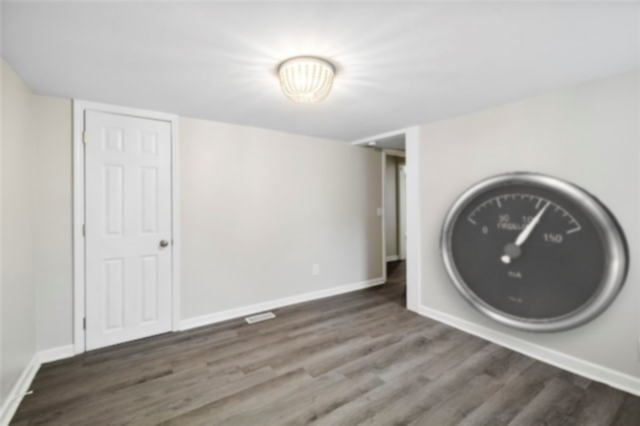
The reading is 110 mA
